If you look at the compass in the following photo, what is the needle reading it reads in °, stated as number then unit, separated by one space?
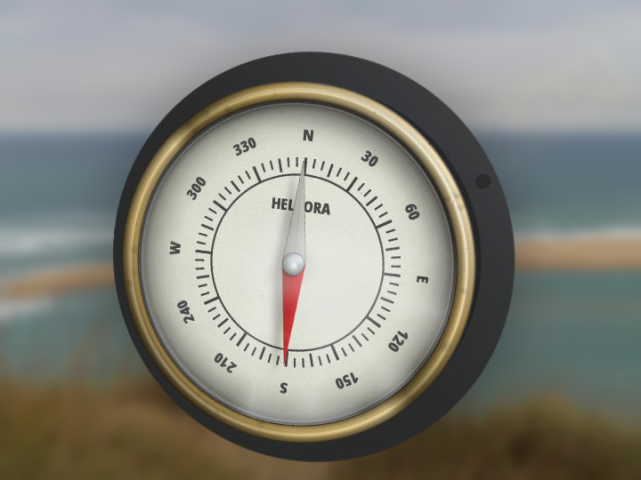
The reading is 180 °
